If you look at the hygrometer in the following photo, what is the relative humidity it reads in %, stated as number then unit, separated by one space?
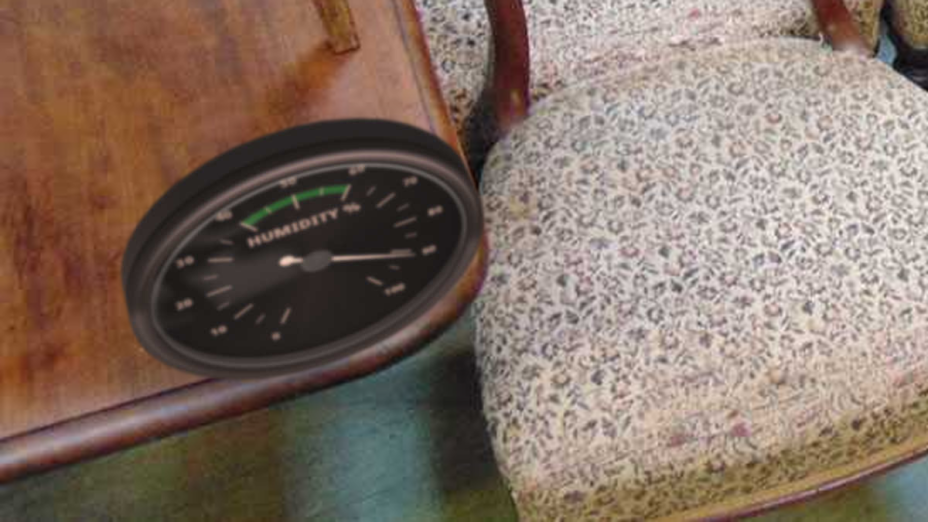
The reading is 90 %
